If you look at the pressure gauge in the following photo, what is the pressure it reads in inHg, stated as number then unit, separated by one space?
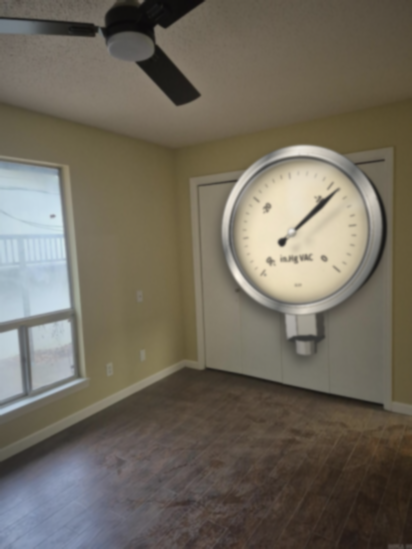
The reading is -9 inHg
